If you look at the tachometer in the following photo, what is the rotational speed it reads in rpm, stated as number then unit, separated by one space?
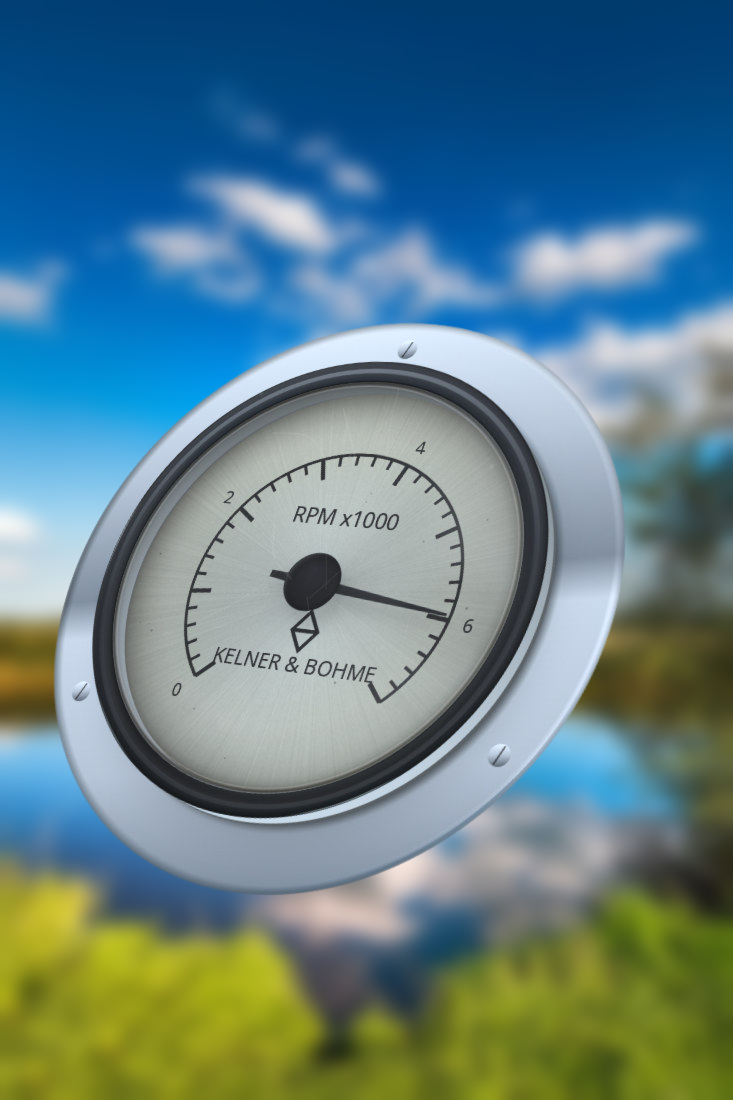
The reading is 6000 rpm
